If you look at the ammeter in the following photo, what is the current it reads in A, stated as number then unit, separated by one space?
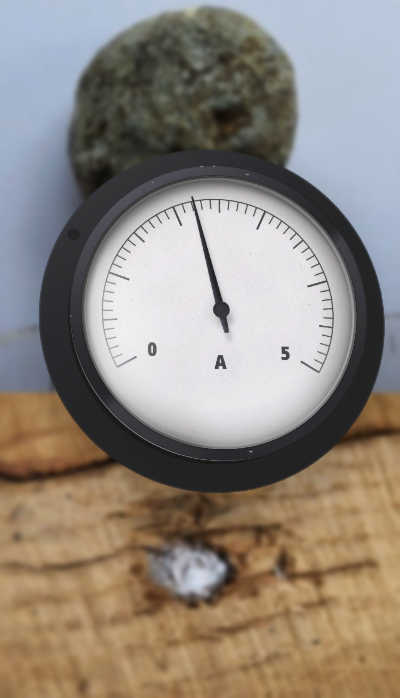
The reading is 2.2 A
